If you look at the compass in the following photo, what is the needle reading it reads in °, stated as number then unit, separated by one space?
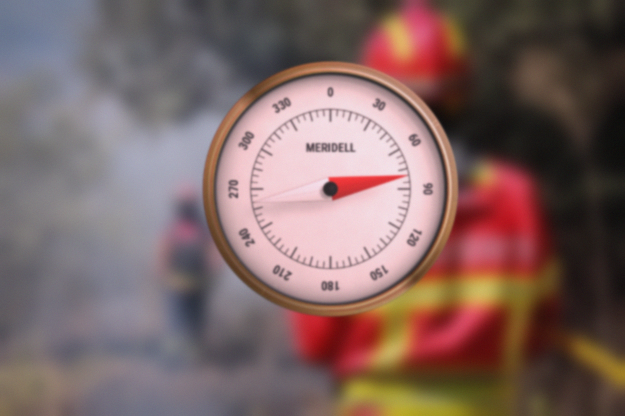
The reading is 80 °
